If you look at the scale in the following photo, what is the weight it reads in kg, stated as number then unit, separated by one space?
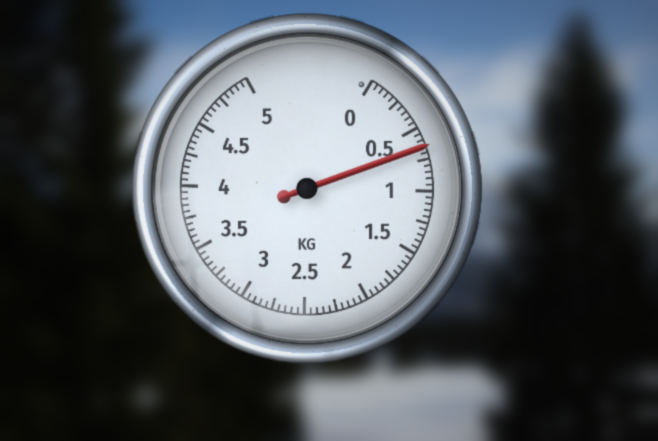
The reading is 0.65 kg
